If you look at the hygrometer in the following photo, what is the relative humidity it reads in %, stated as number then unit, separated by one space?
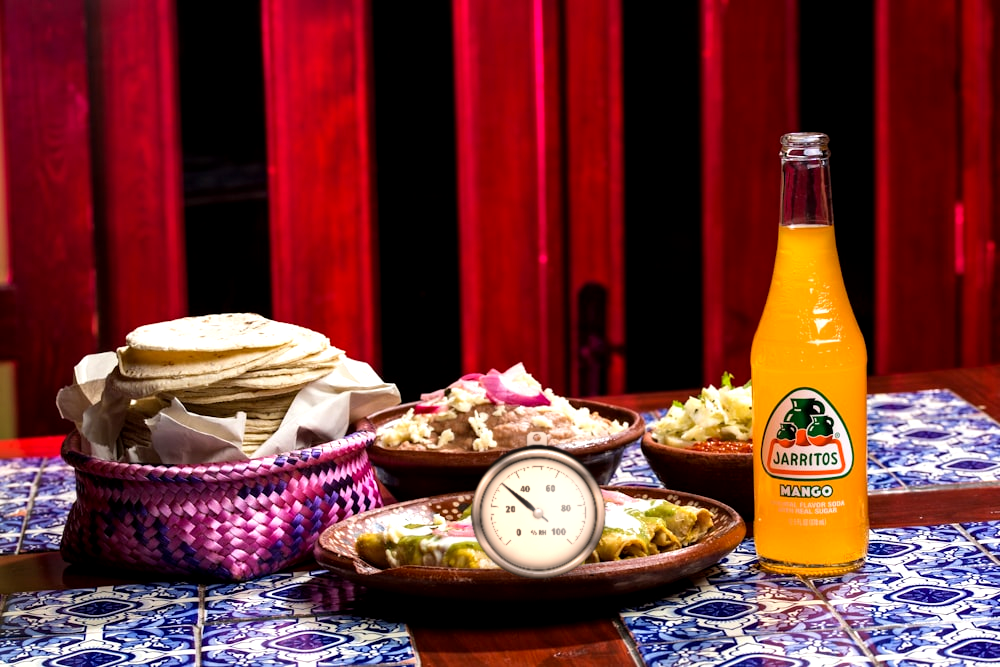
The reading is 32 %
